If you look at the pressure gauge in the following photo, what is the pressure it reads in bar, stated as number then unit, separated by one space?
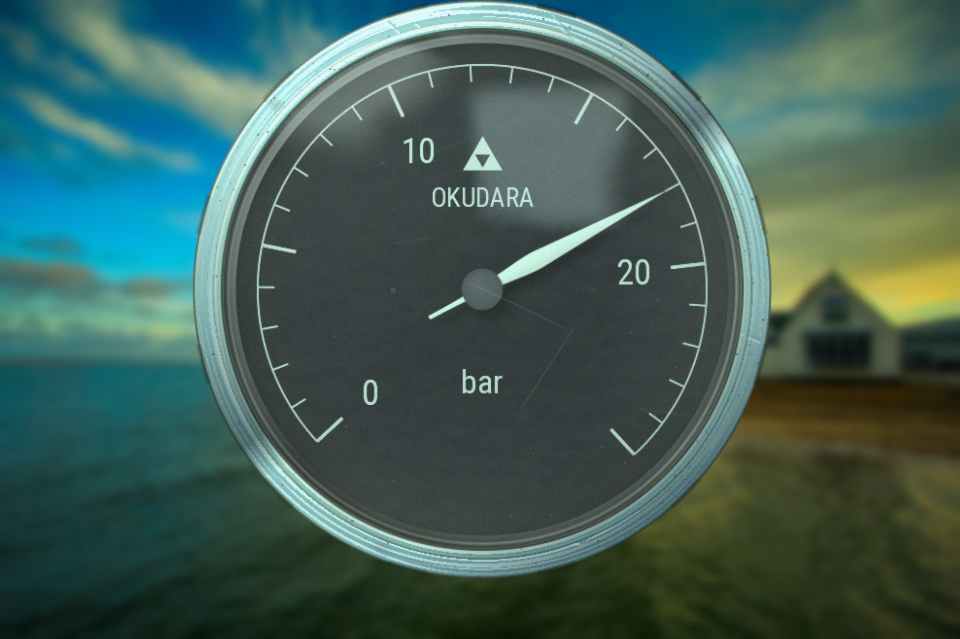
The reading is 18 bar
